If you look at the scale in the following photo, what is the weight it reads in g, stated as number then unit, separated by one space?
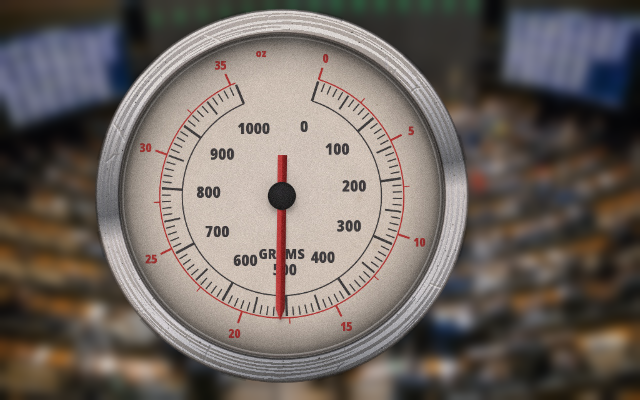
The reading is 510 g
